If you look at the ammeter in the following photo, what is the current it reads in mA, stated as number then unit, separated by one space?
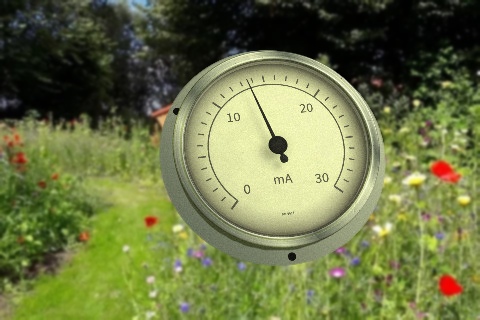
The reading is 13.5 mA
